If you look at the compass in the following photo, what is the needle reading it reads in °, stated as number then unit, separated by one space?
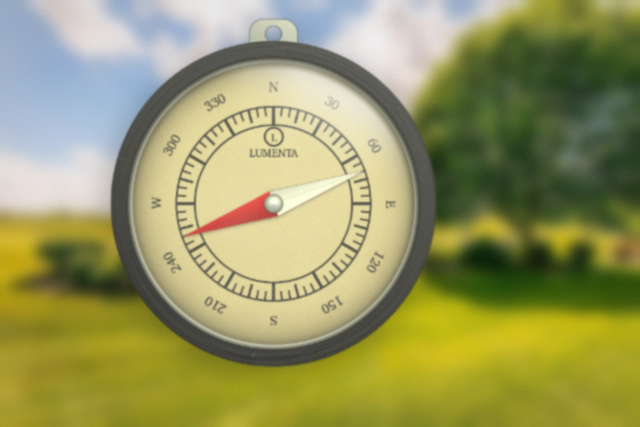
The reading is 250 °
